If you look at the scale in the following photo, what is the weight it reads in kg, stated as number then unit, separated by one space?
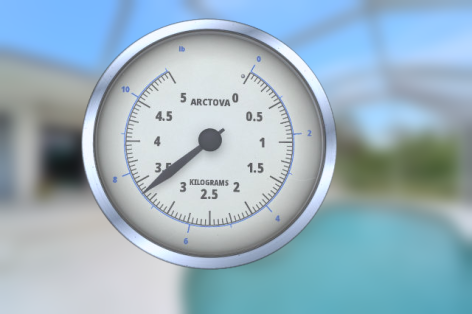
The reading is 3.35 kg
